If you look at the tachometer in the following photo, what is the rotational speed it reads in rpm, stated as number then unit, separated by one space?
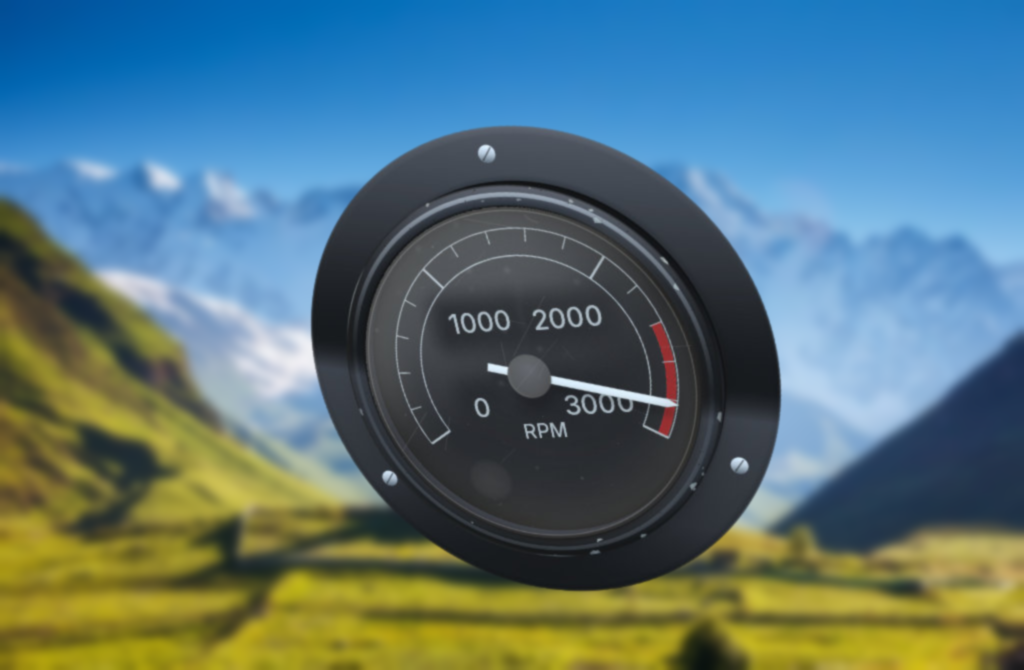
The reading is 2800 rpm
